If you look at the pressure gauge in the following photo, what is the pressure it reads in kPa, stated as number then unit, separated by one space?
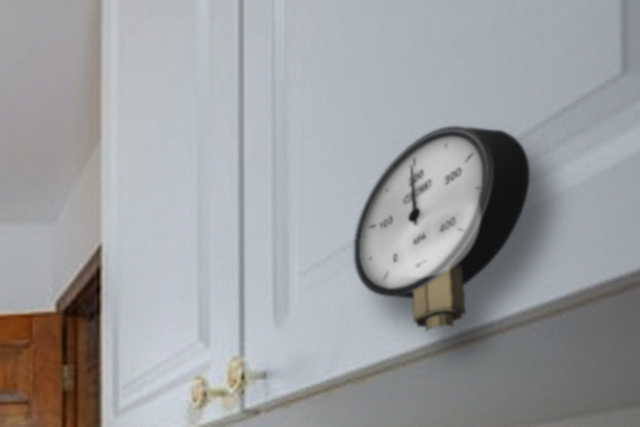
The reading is 200 kPa
